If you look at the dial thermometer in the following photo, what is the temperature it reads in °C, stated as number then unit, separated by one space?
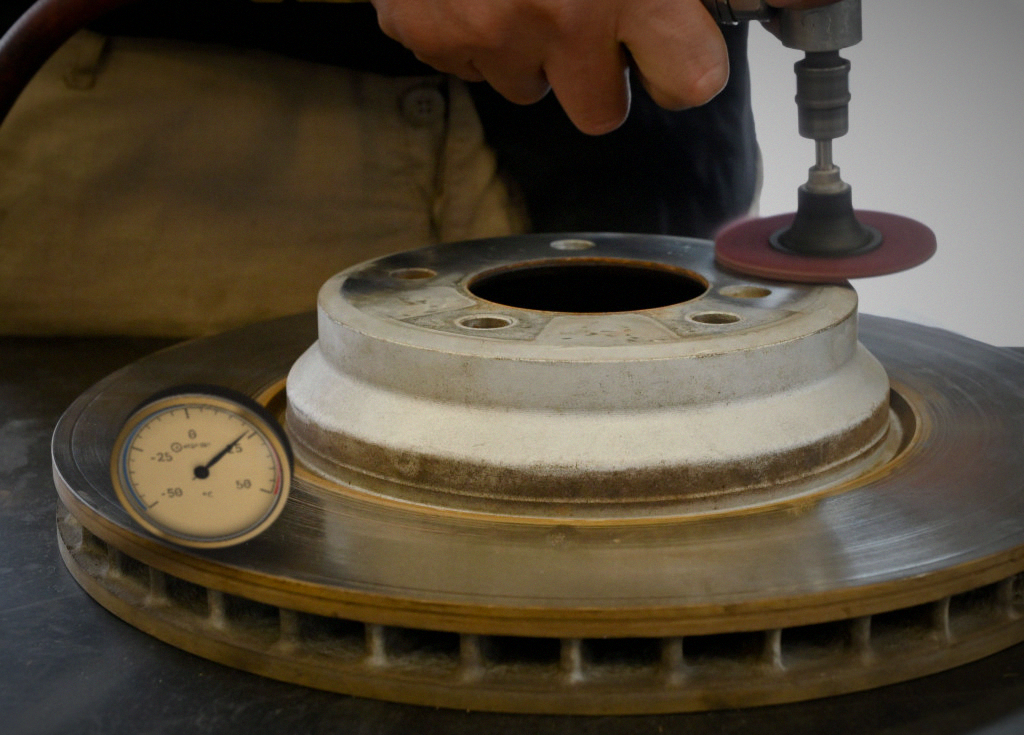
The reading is 22.5 °C
